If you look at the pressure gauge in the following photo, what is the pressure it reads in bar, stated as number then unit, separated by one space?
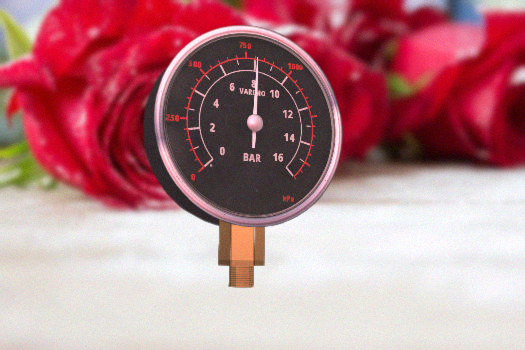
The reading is 8 bar
